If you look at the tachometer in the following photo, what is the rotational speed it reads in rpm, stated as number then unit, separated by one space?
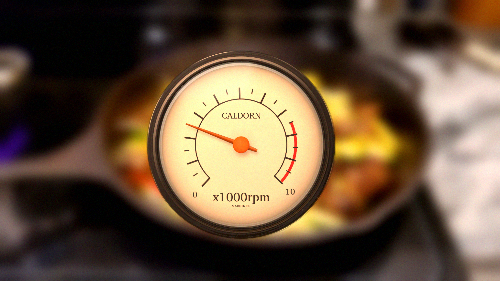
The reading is 2500 rpm
